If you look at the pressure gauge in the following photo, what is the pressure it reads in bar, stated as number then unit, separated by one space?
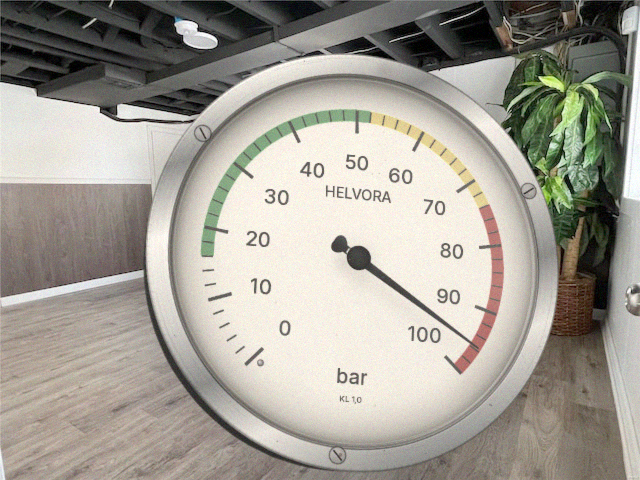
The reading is 96 bar
